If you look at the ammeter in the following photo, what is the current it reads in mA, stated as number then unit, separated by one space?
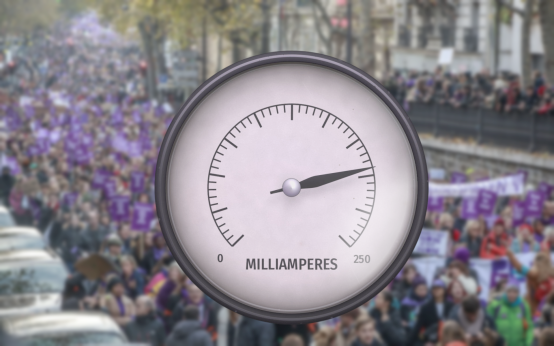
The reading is 195 mA
